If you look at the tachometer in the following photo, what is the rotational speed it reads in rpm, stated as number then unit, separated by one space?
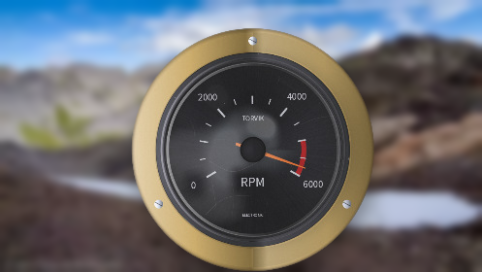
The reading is 5750 rpm
